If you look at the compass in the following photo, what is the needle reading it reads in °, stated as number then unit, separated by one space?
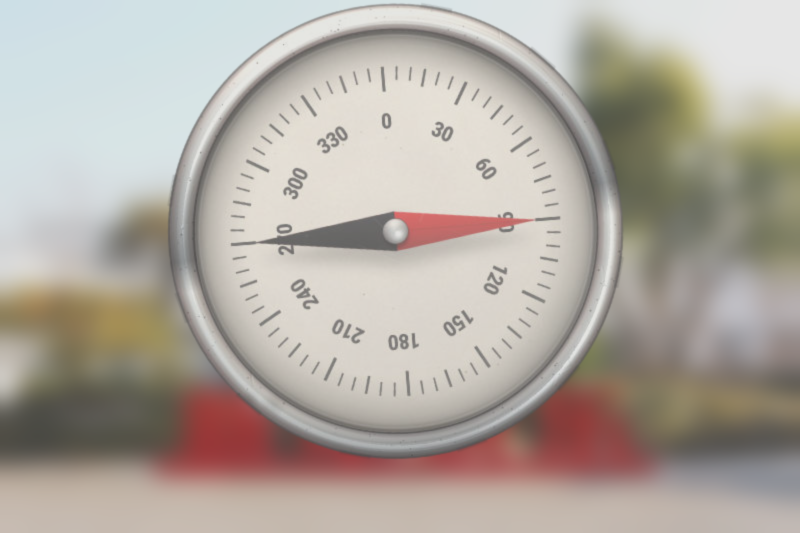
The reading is 90 °
